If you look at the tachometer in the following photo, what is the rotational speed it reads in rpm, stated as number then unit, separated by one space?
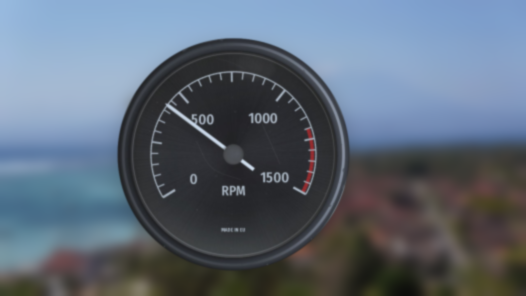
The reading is 425 rpm
